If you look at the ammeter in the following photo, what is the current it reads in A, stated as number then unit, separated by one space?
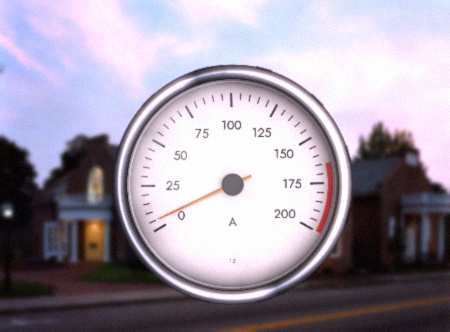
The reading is 5 A
